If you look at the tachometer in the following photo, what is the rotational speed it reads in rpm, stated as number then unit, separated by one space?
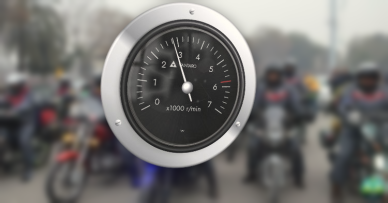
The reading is 2800 rpm
